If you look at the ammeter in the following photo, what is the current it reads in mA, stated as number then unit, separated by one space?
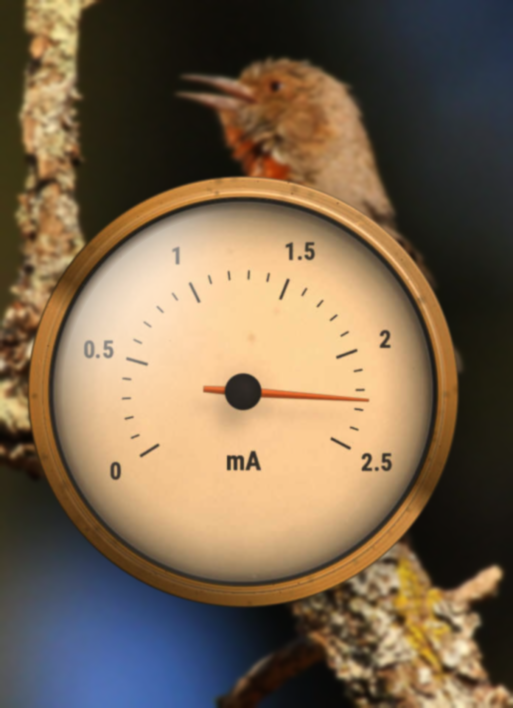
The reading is 2.25 mA
